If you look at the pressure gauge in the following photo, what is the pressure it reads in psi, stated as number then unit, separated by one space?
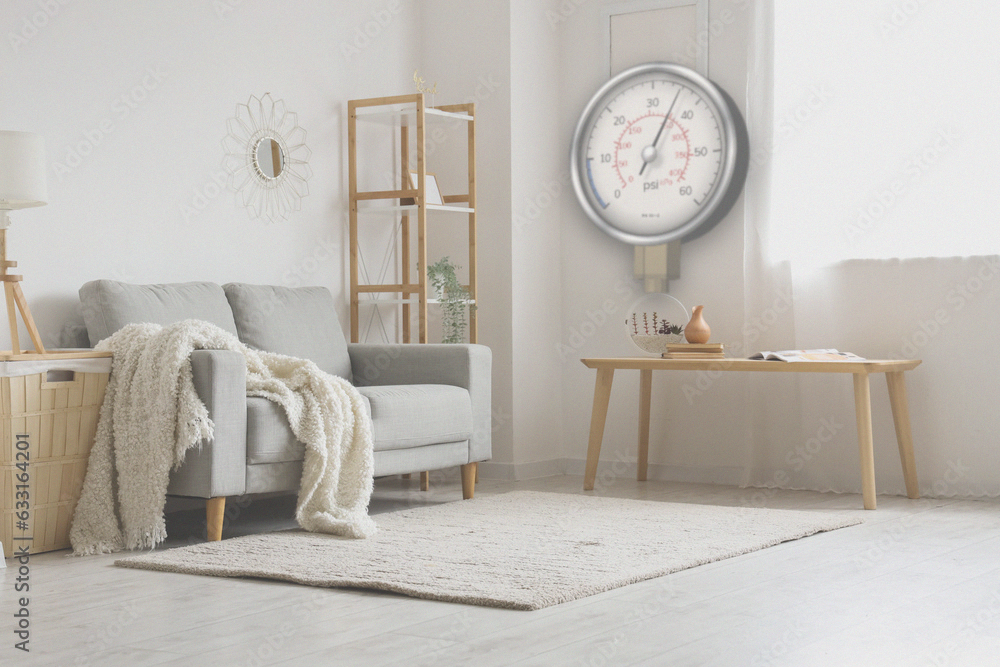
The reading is 36 psi
